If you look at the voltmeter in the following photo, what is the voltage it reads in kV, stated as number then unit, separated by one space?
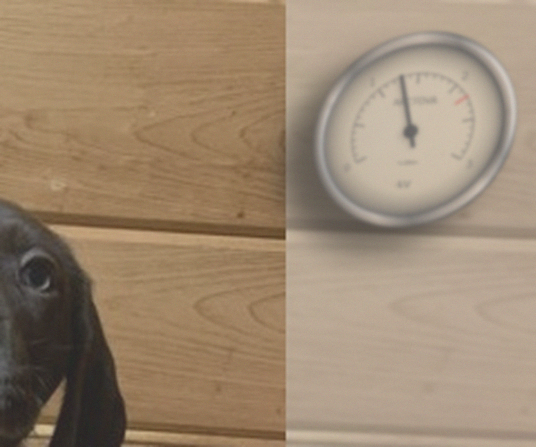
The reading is 1.3 kV
